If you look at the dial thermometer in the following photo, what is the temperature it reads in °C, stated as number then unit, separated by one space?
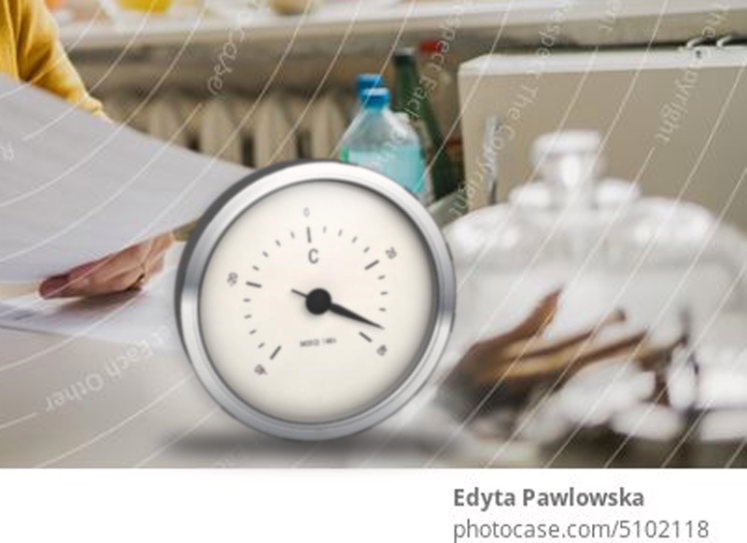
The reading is 36 °C
